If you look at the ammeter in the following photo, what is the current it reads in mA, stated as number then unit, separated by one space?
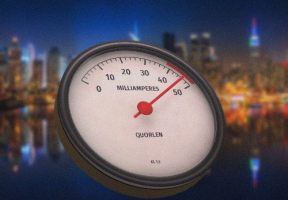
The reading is 46 mA
